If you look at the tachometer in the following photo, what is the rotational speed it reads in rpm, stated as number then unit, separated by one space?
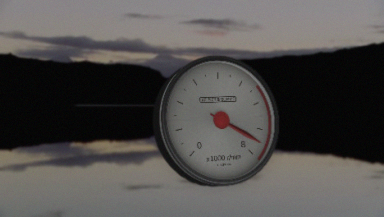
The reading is 7500 rpm
